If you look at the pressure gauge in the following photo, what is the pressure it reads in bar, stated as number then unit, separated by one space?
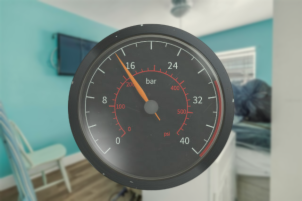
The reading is 15 bar
